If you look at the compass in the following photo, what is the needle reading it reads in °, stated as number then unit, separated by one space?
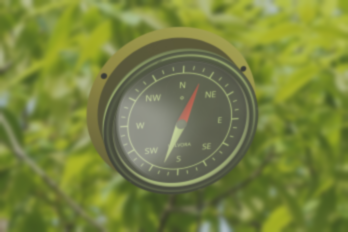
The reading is 20 °
